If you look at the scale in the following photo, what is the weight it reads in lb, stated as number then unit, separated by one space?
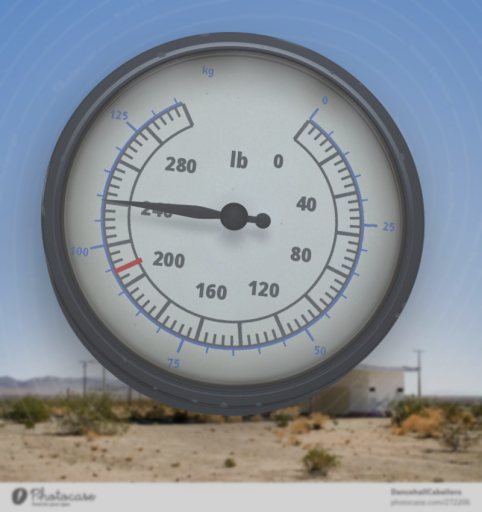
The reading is 240 lb
